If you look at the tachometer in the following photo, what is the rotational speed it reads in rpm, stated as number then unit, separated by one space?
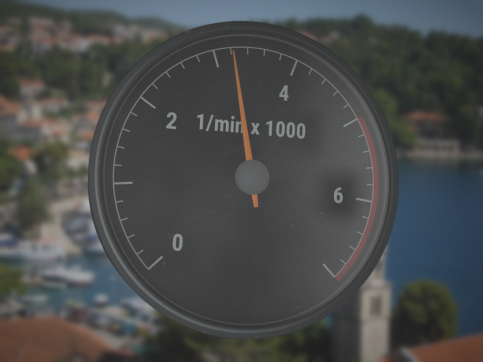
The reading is 3200 rpm
